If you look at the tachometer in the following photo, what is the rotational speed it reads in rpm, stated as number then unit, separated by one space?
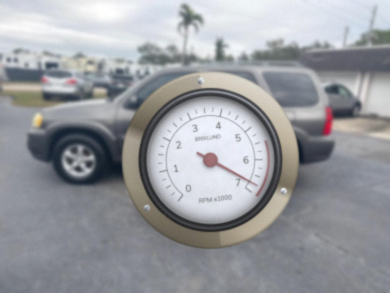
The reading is 6750 rpm
